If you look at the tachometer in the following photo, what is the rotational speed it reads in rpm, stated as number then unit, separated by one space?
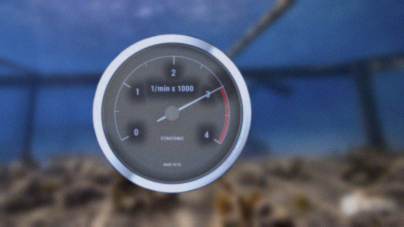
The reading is 3000 rpm
